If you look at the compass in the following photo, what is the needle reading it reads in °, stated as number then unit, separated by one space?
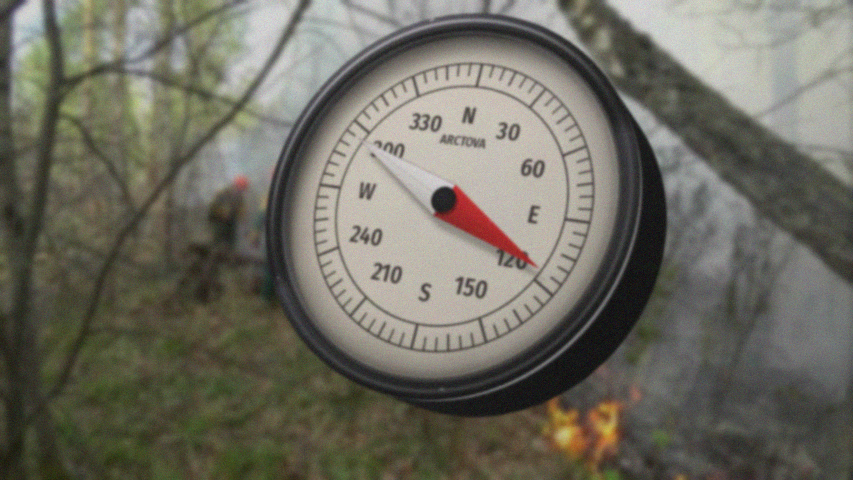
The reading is 115 °
